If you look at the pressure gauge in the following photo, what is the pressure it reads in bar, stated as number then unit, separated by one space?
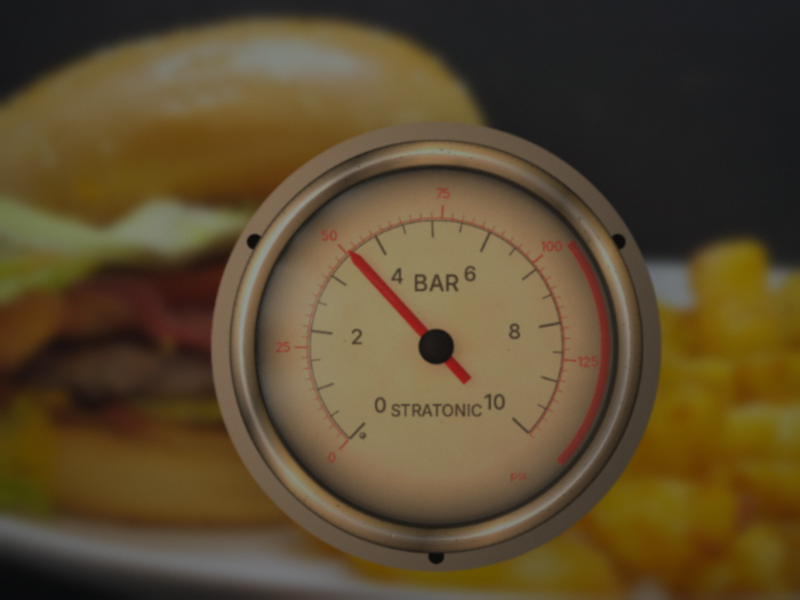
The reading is 3.5 bar
